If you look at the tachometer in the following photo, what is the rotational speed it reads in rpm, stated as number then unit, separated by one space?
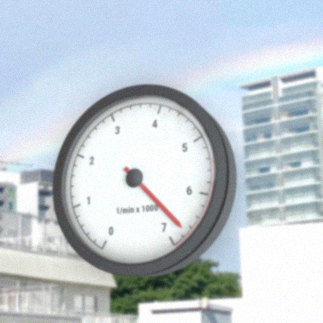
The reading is 6700 rpm
